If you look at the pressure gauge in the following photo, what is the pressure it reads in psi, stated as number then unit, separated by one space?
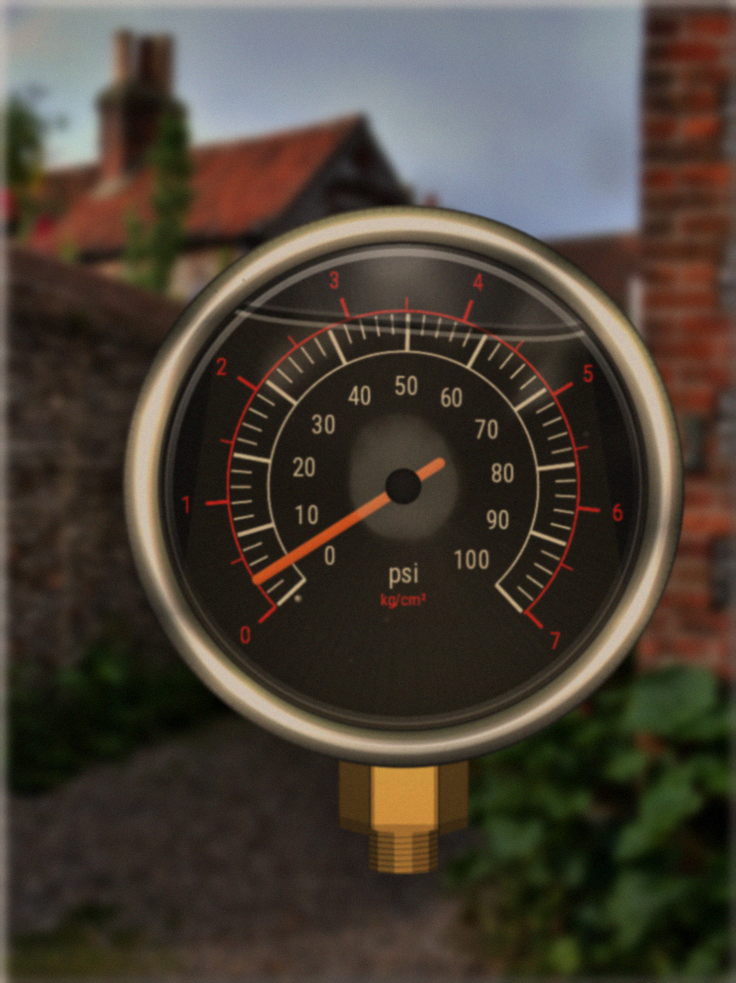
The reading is 4 psi
